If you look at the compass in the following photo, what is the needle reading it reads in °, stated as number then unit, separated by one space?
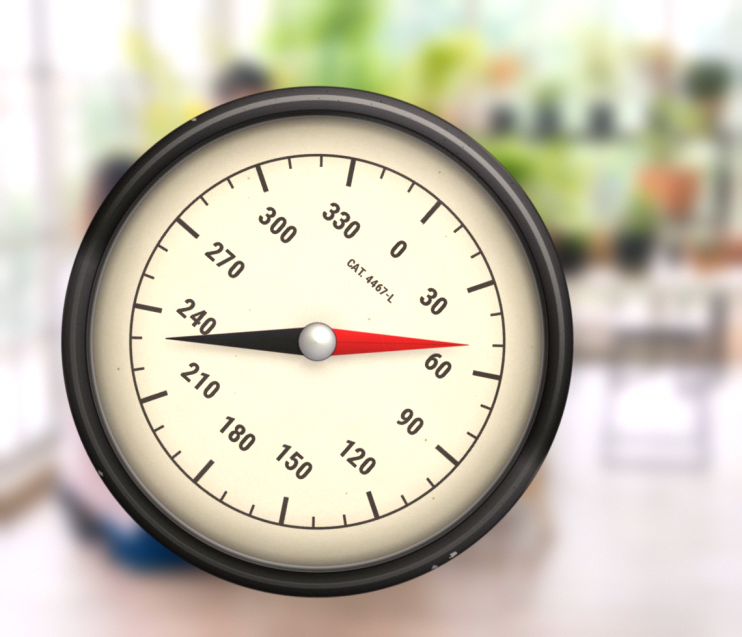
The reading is 50 °
